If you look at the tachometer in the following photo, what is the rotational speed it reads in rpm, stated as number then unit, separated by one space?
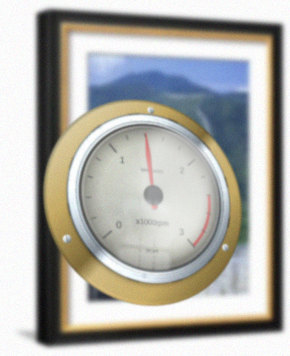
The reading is 1400 rpm
